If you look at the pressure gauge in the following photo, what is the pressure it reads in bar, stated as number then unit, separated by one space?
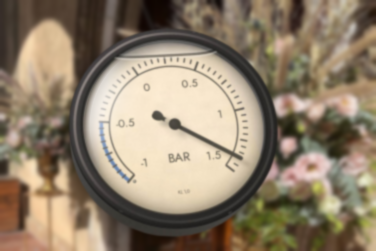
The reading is 1.4 bar
